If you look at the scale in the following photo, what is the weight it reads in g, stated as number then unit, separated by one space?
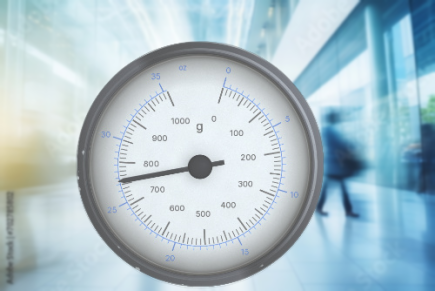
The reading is 760 g
